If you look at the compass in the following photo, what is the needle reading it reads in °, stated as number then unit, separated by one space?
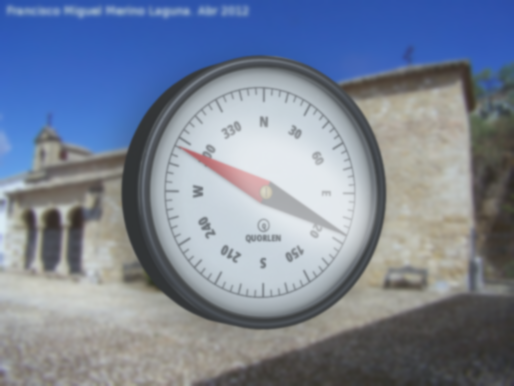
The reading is 295 °
